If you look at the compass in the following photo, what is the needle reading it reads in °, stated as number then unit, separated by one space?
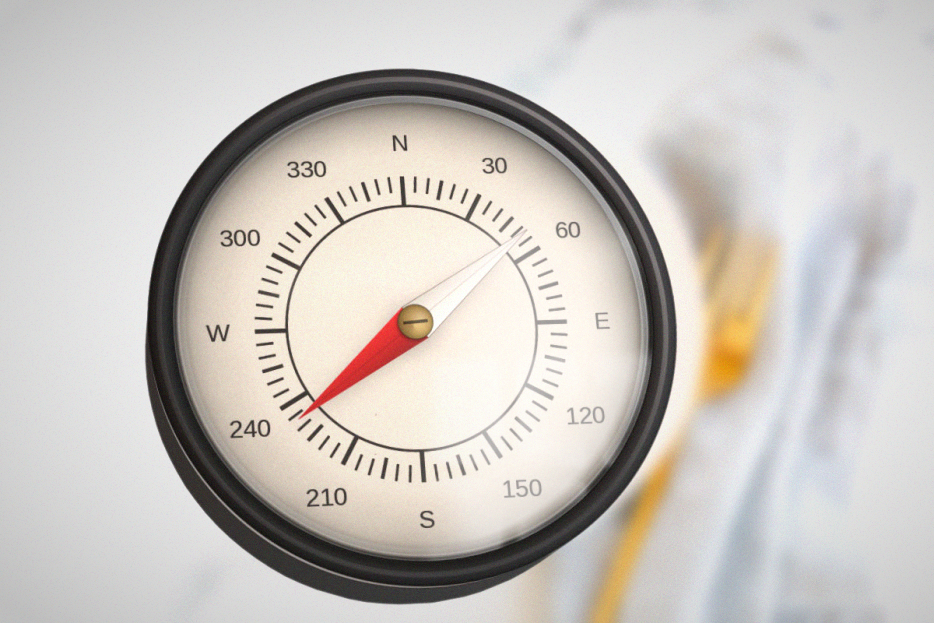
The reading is 232.5 °
